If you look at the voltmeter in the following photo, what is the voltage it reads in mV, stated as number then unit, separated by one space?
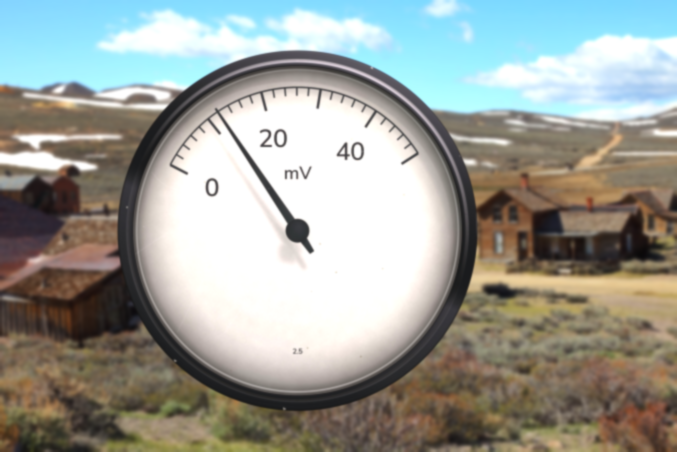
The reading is 12 mV
